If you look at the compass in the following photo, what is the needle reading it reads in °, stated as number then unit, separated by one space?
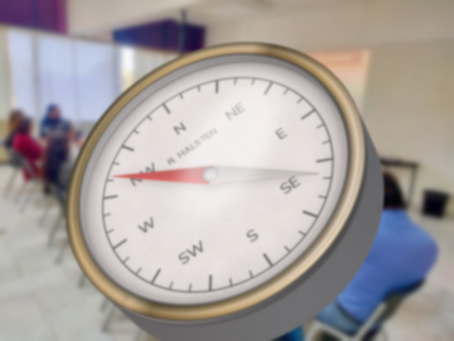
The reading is 310 °
